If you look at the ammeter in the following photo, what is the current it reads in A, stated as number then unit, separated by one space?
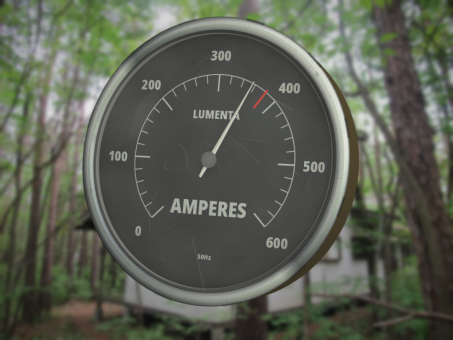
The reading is 360 A
